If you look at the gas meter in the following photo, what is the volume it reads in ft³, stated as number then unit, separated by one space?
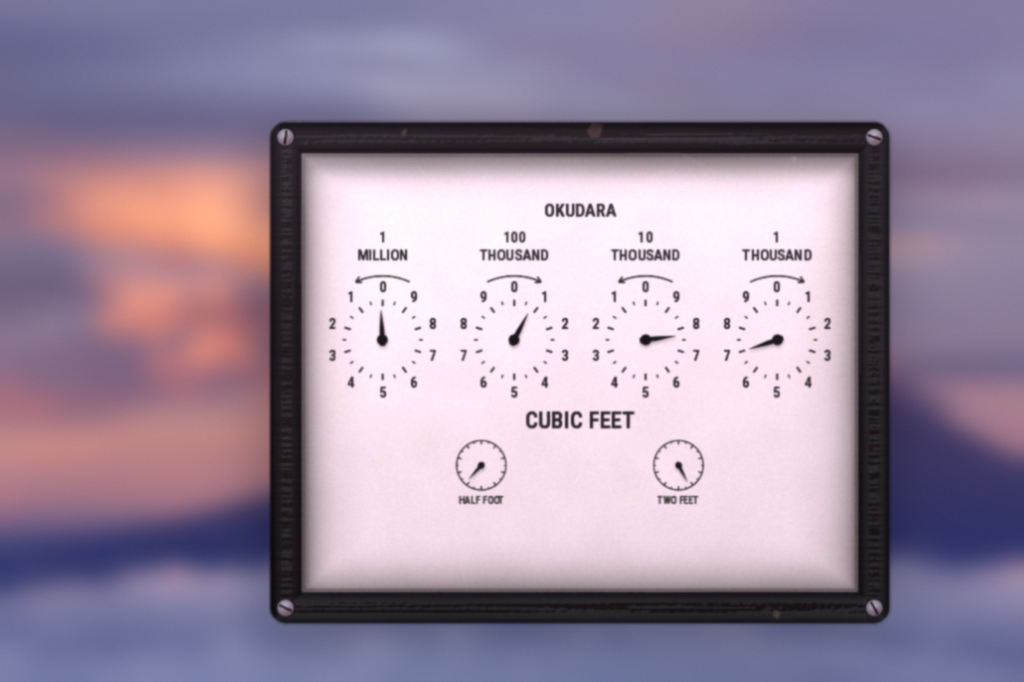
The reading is 7700 ft³
